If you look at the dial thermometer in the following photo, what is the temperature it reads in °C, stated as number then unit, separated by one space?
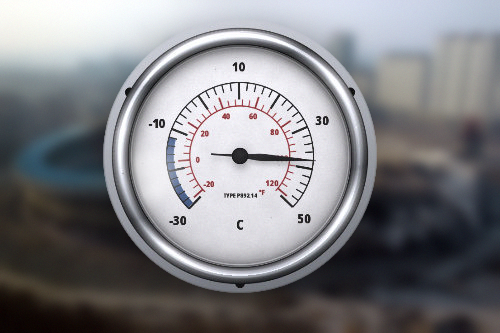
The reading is 38 °C
